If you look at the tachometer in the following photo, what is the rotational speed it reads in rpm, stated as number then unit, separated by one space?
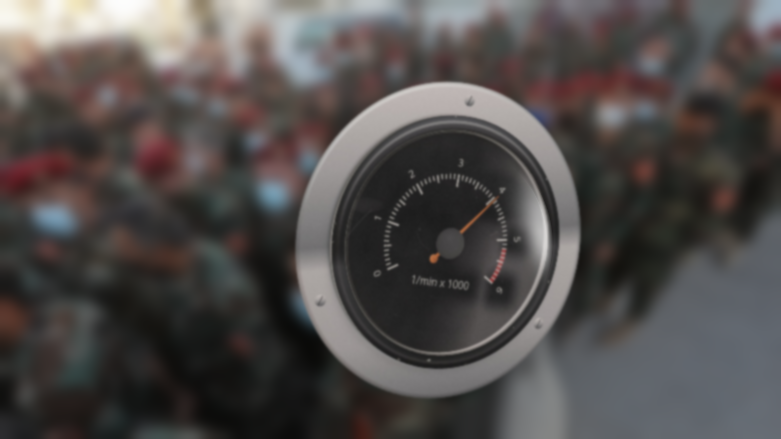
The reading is 4000 rpm
